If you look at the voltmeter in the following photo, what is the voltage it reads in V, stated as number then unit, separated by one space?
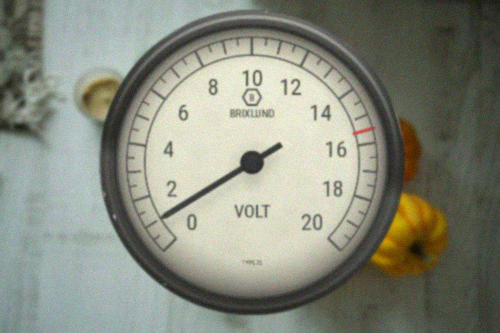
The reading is 1 V
